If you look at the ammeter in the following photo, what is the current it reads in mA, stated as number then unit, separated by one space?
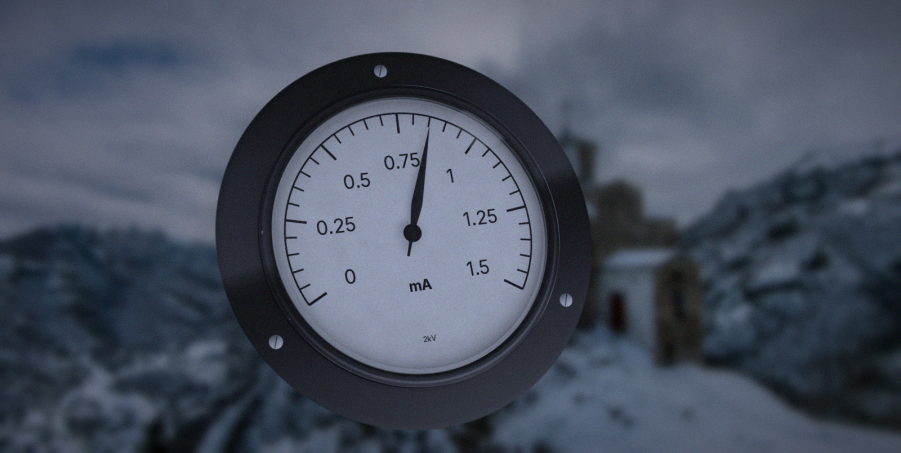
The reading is 0.85 mA
